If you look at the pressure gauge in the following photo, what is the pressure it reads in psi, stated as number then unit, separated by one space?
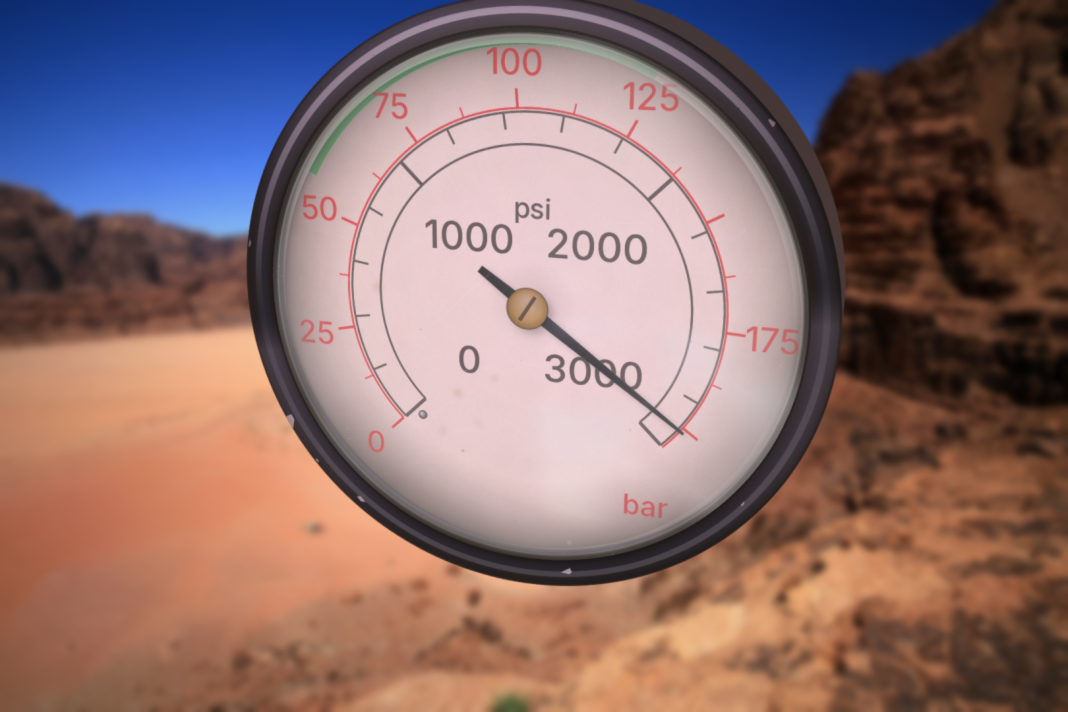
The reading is 2900 psi
